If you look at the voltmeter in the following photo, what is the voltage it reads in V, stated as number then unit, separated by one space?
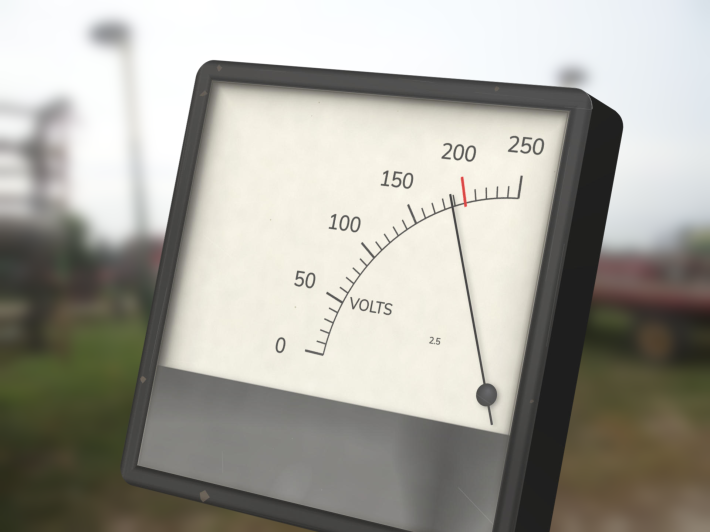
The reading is 190 V
